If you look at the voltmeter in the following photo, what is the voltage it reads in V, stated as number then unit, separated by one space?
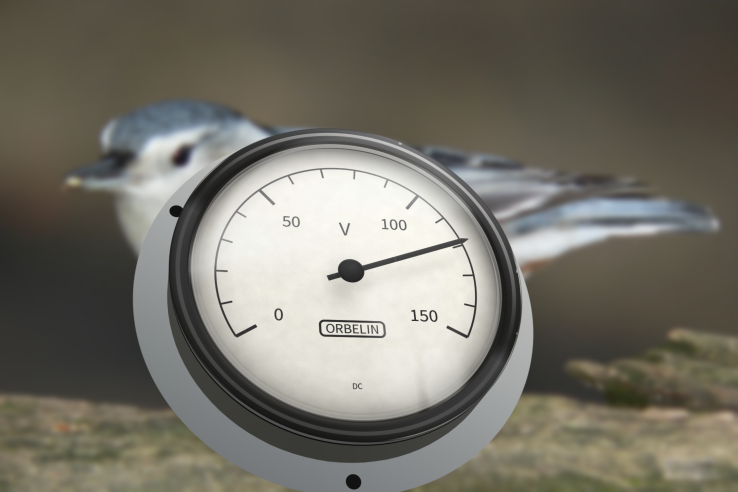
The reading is 120 V
